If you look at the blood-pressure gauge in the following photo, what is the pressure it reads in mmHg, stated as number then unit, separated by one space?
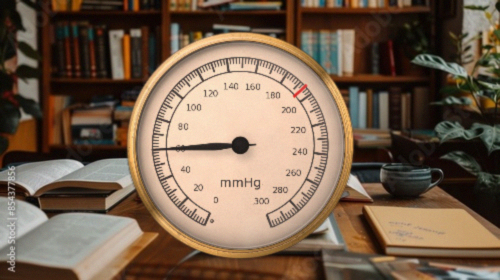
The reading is 60 mmHg
